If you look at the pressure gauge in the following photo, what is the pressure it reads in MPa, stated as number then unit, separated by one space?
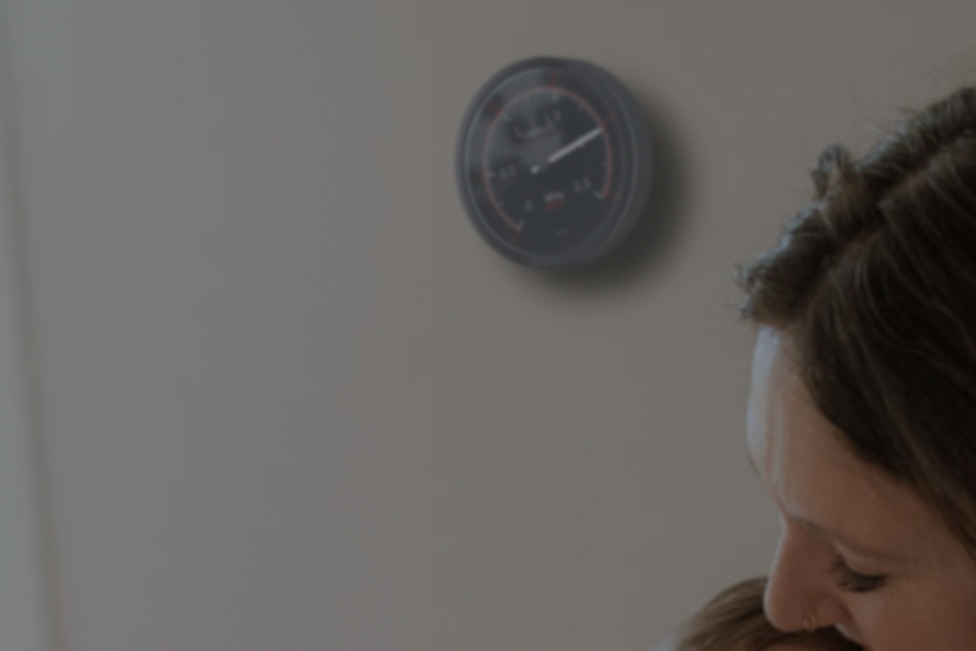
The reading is 2 MPa
